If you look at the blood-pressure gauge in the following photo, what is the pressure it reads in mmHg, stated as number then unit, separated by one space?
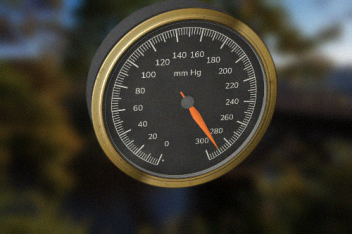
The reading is 290 mmHg
